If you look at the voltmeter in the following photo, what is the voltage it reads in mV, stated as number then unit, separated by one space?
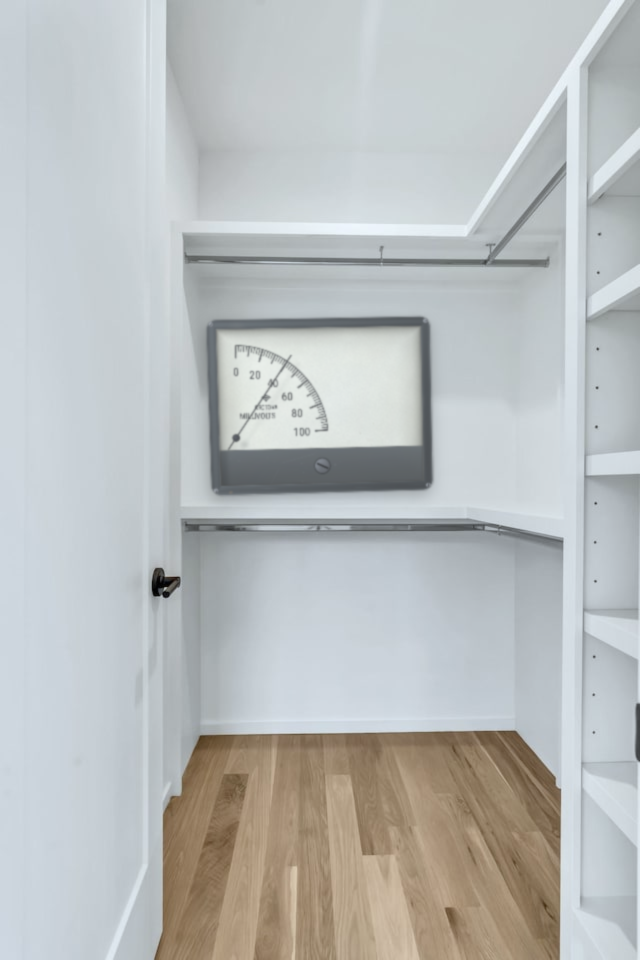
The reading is 40 mV
